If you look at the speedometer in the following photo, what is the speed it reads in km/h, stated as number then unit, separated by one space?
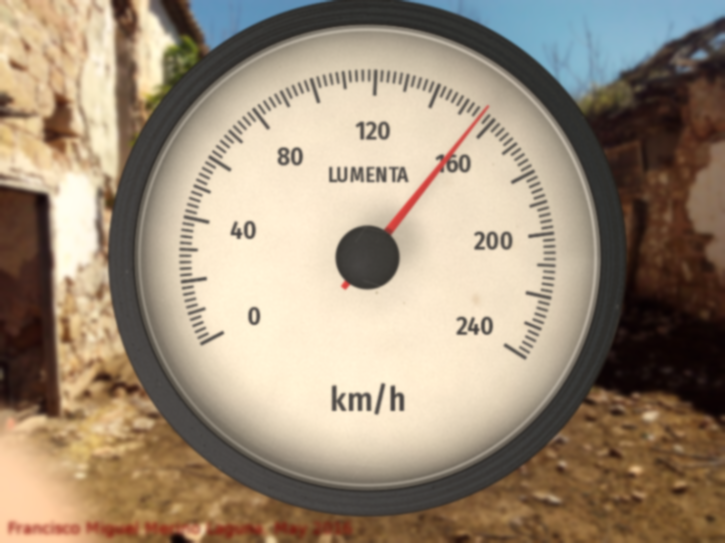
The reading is 156 km/h
